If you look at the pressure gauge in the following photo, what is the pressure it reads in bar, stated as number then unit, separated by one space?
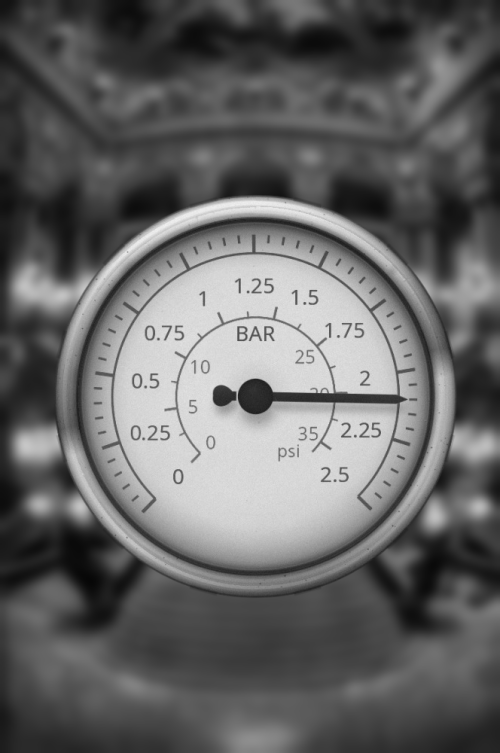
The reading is 2.1 bar
